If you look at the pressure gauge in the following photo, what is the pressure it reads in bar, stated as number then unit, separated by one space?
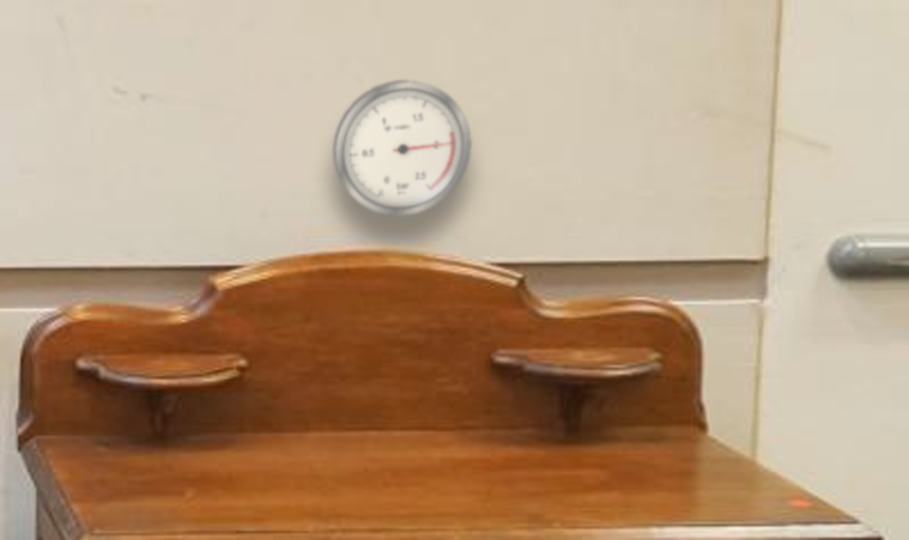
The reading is 2 bar
